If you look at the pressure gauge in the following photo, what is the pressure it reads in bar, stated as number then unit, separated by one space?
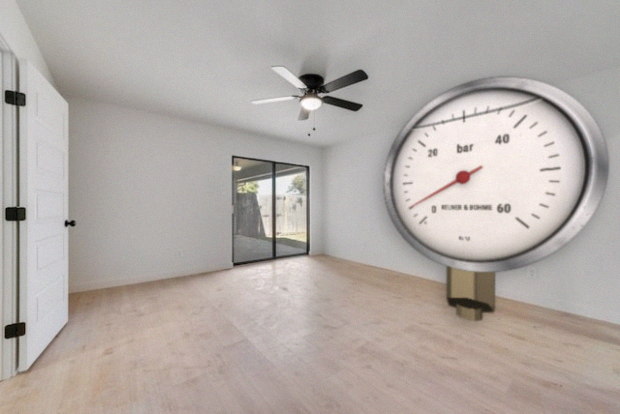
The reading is 4 bar
